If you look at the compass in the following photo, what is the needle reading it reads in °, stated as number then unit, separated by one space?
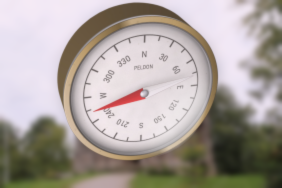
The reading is 255 °
